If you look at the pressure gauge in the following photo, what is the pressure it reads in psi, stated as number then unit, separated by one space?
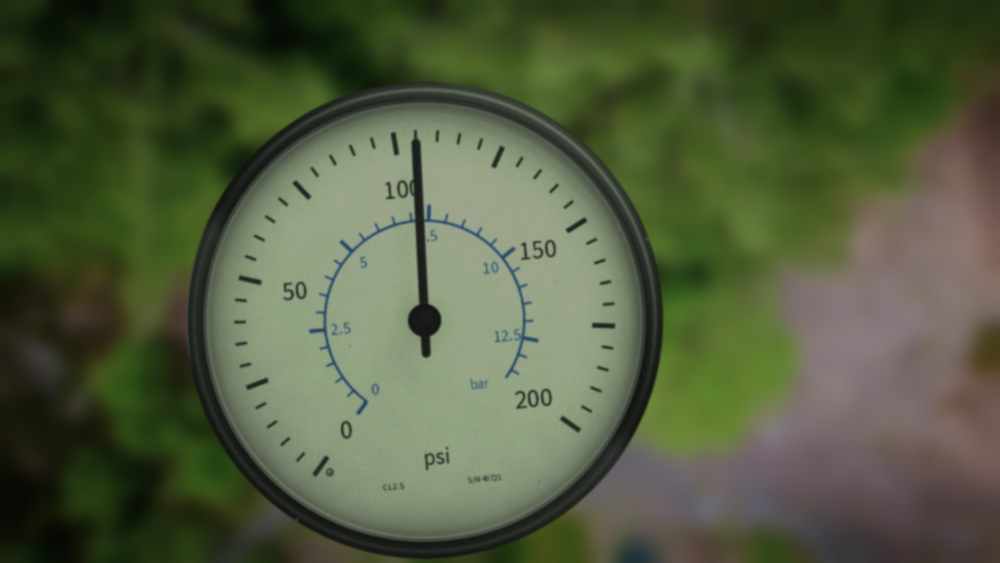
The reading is 105 psi
